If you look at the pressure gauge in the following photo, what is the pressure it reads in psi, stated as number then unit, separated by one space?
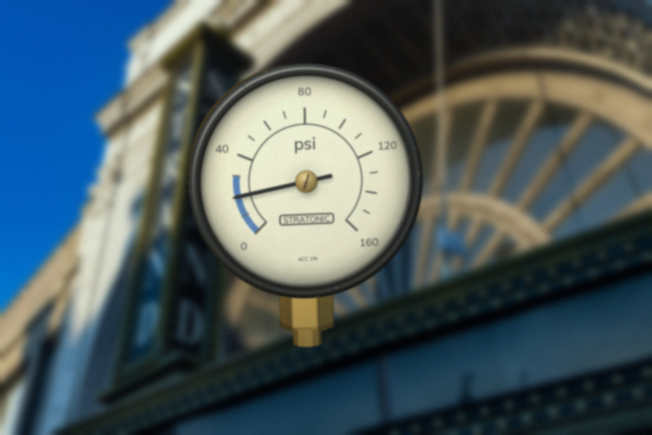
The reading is 20 psi
